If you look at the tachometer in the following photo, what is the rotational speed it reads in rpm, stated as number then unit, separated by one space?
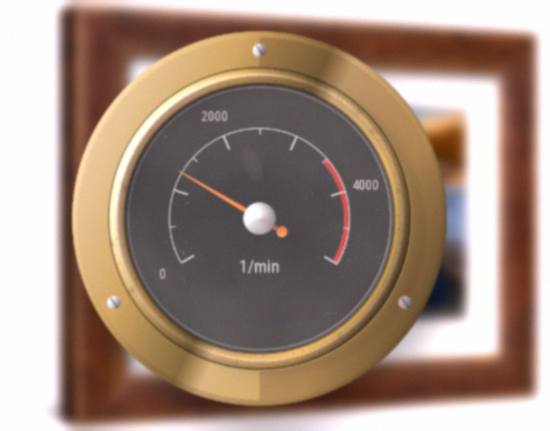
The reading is 1250 rpm
